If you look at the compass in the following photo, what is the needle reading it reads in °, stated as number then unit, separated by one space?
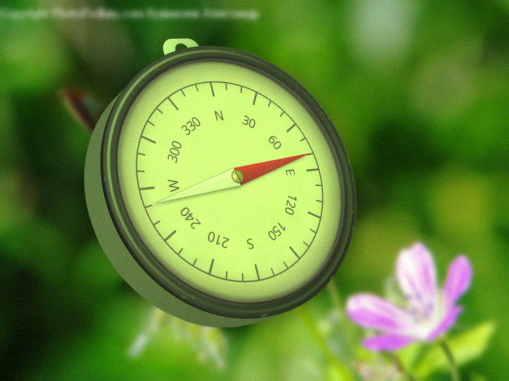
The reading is 80 °
